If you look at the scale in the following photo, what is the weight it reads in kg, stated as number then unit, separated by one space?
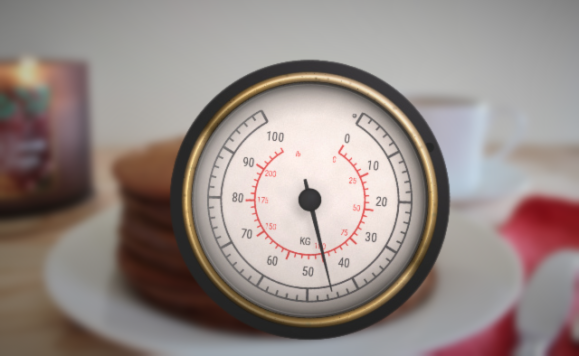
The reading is 45 kg
